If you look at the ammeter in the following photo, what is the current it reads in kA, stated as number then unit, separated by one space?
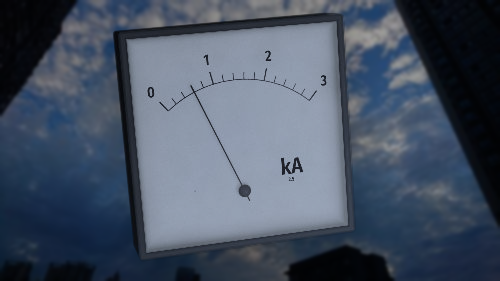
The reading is 0.6 kA
